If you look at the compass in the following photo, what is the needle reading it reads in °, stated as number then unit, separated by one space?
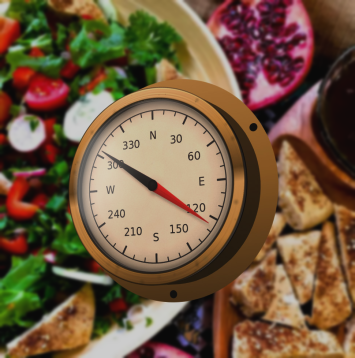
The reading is 125 °
